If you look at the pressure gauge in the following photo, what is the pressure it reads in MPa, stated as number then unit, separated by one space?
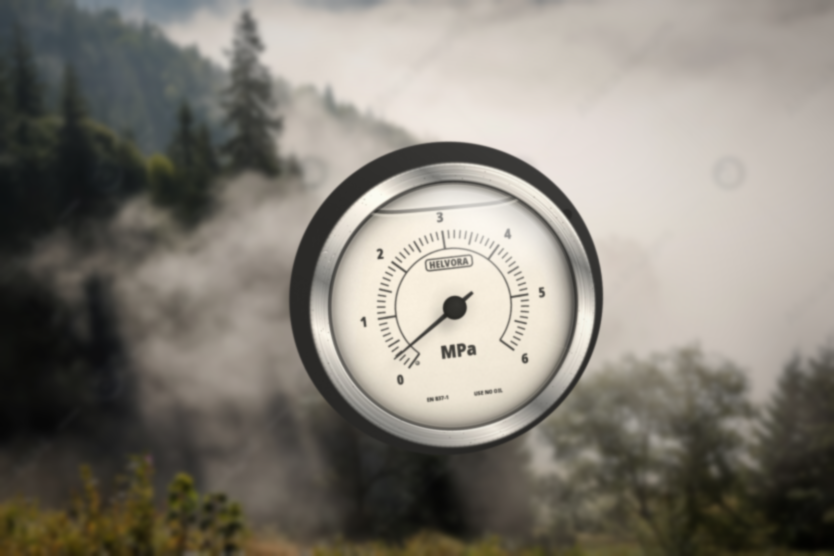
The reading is 0.3 MPa
